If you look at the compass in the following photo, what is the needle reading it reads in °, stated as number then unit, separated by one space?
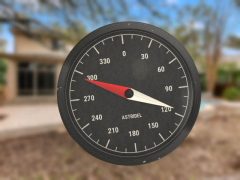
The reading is 295 °
